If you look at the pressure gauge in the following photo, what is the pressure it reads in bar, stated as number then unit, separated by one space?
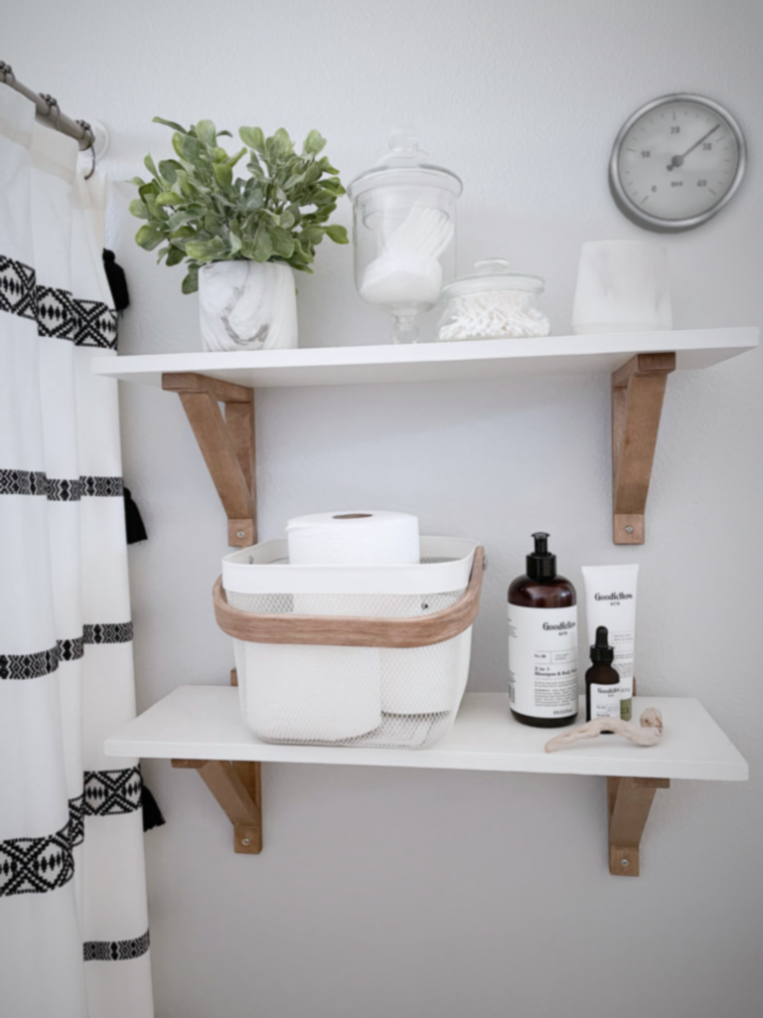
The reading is 28 bar
